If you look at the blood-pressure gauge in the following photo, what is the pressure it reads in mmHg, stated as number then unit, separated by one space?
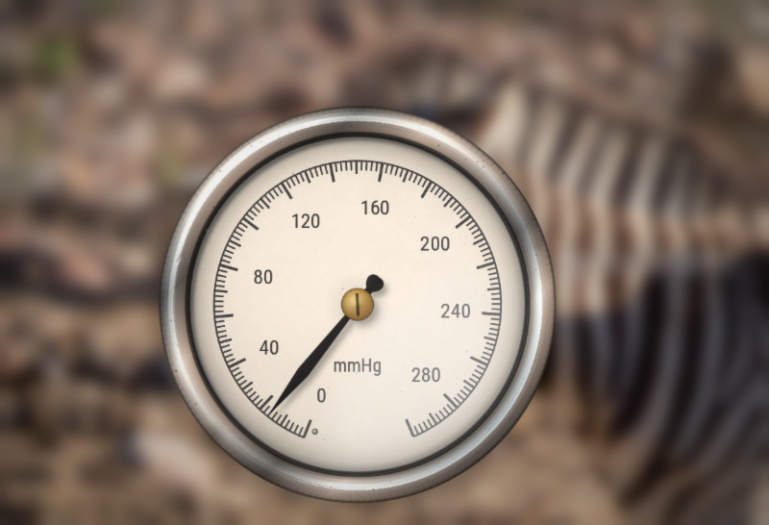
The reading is 16 mmHg
